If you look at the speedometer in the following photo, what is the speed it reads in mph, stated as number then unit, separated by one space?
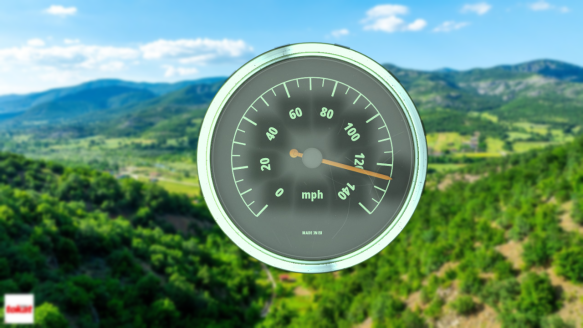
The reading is 125 mph
